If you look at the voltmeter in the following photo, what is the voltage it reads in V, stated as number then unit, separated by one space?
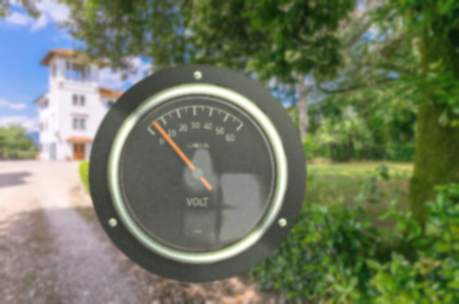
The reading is 5 V
